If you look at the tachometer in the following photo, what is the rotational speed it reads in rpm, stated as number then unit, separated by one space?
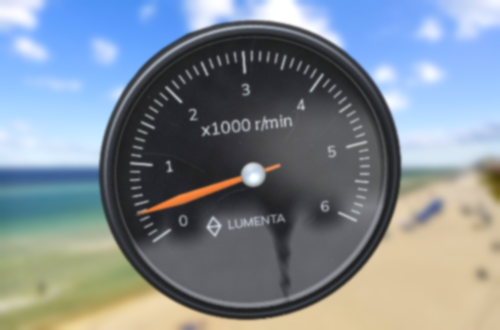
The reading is 400 rpm
